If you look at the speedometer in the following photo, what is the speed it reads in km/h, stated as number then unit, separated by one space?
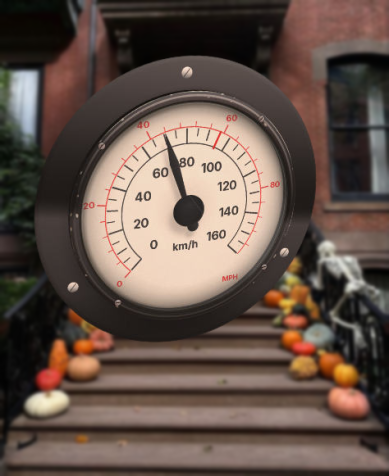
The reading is 70 km/h
